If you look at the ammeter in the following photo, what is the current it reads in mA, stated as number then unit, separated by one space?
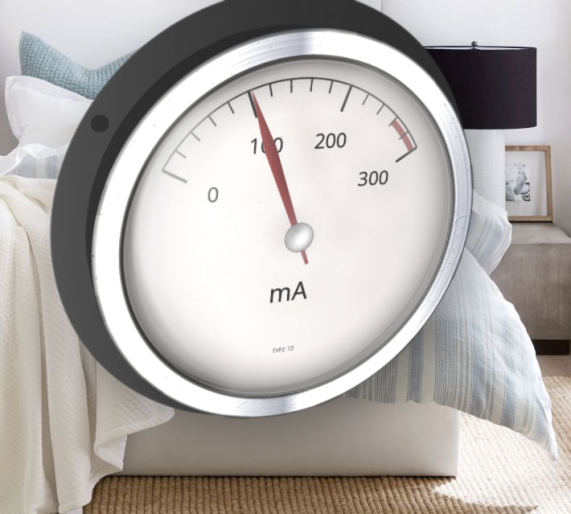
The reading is 100 mA
